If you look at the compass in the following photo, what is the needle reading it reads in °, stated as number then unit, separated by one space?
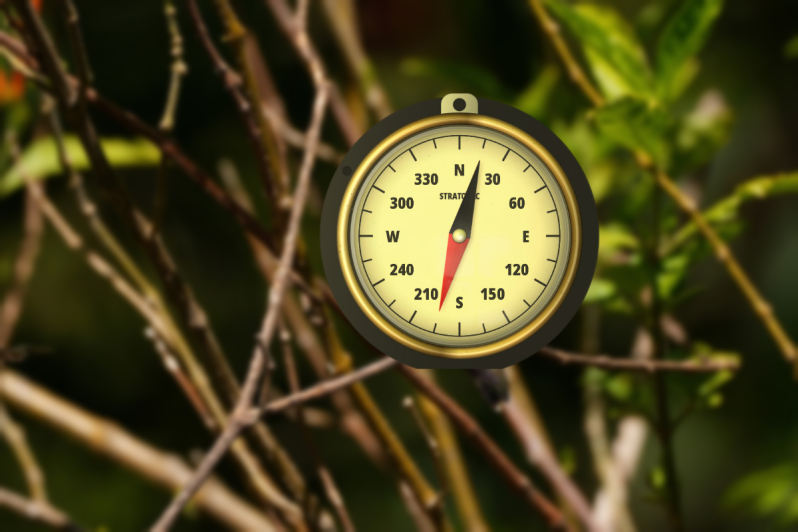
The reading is 195 °
